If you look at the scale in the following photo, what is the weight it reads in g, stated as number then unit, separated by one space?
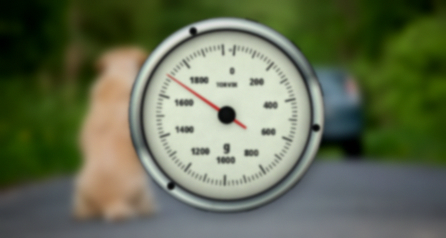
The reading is 1700 g
